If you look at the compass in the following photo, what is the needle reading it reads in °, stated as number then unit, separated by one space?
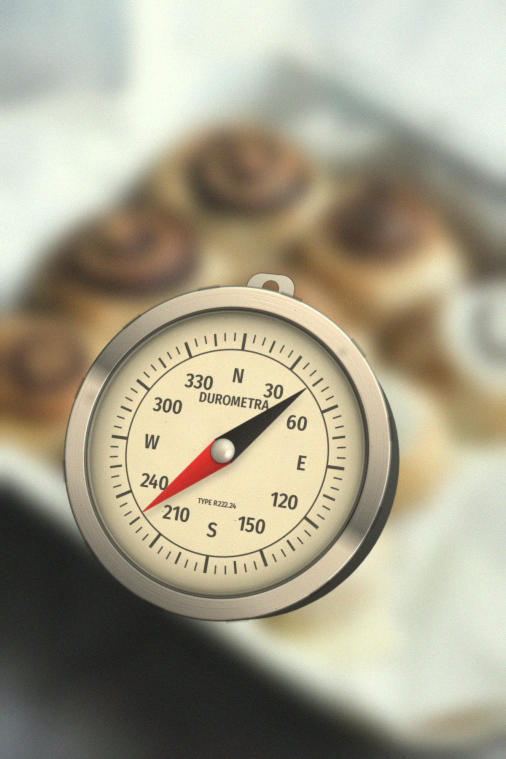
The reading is 225 °
